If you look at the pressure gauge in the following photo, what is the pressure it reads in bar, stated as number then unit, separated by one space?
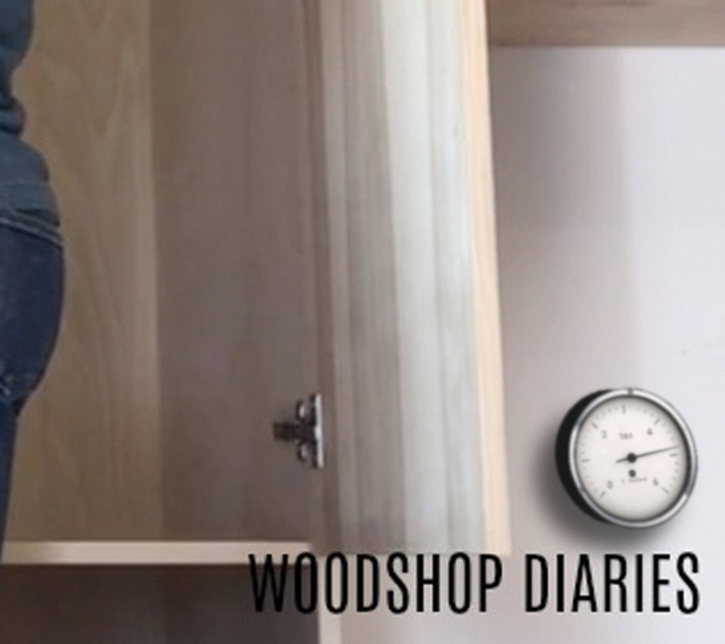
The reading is 4.8 bar
